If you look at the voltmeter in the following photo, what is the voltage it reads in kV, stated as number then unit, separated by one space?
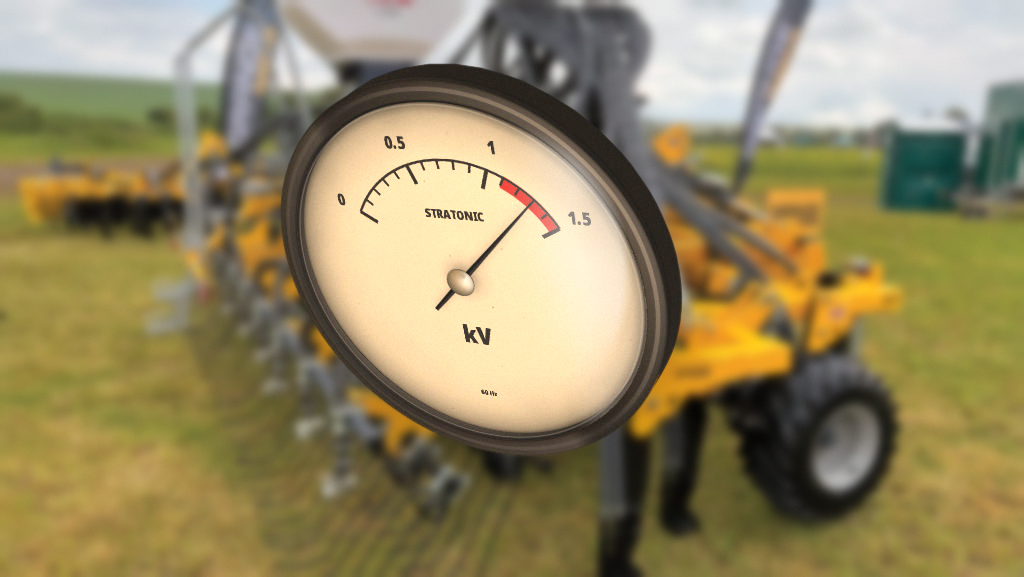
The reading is 1.3 kV
